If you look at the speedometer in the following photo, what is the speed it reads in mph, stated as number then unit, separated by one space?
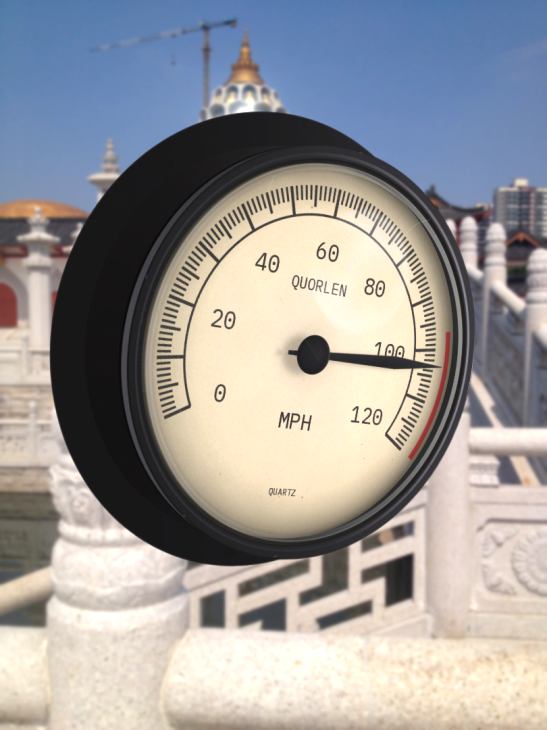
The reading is 103 mph
